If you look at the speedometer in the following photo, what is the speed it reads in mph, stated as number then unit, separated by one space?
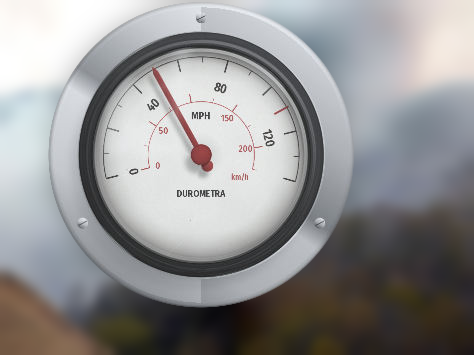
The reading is 50 mph
